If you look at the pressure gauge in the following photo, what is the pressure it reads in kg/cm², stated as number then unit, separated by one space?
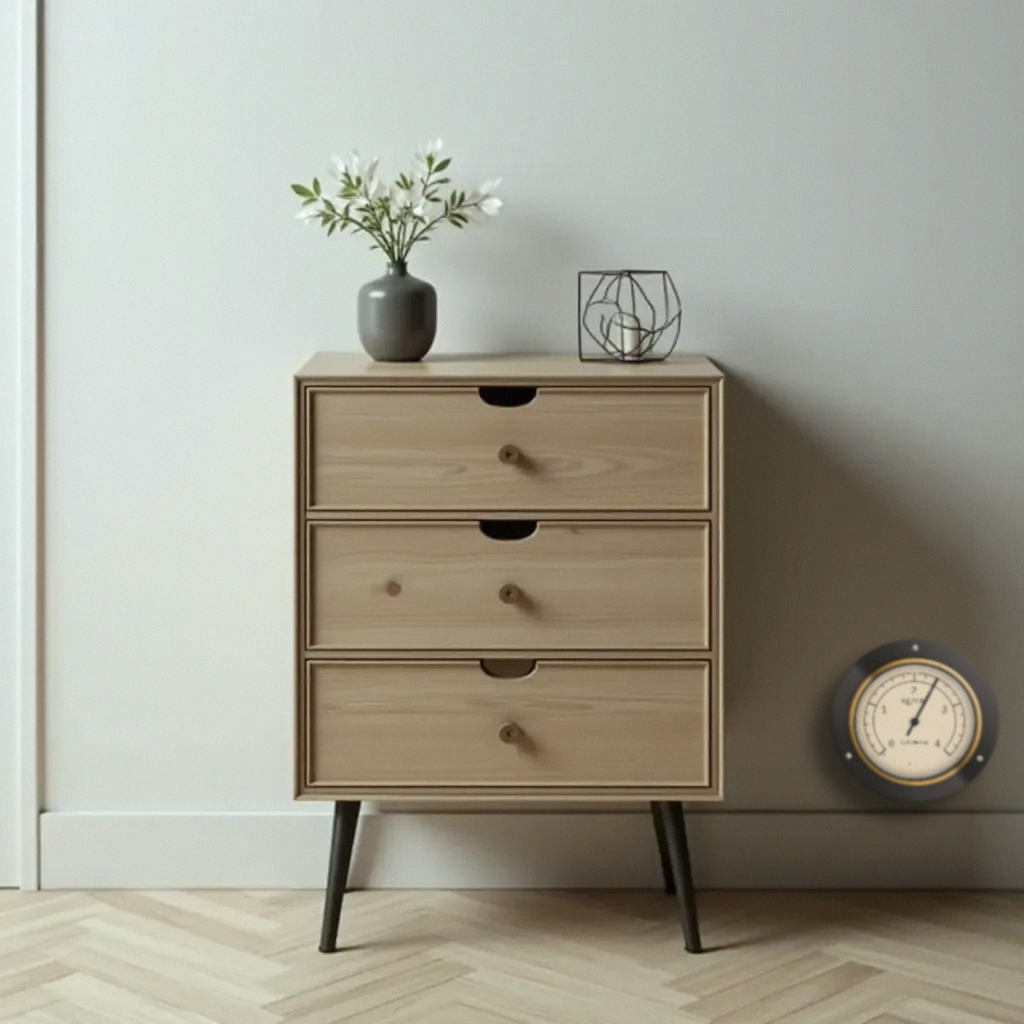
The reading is 2.4 kg/cm²
